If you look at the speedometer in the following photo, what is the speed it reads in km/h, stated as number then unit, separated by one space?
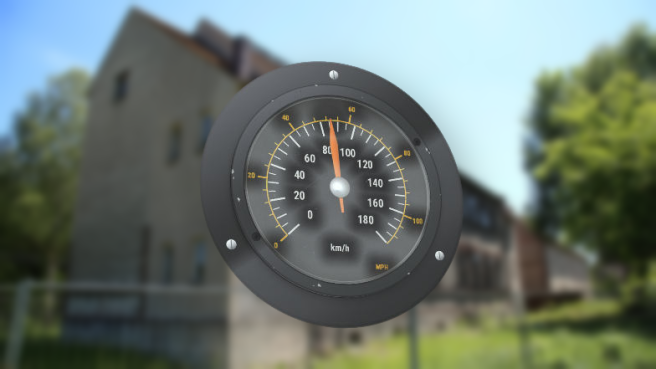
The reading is 85 km/h
